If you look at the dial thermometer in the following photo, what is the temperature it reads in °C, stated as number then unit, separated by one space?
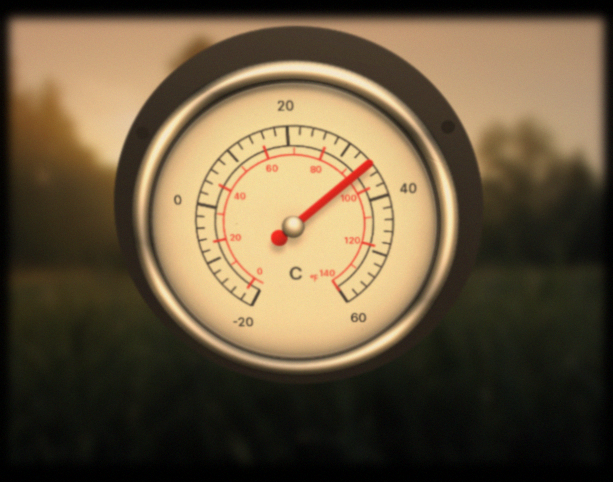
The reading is 34 °C
